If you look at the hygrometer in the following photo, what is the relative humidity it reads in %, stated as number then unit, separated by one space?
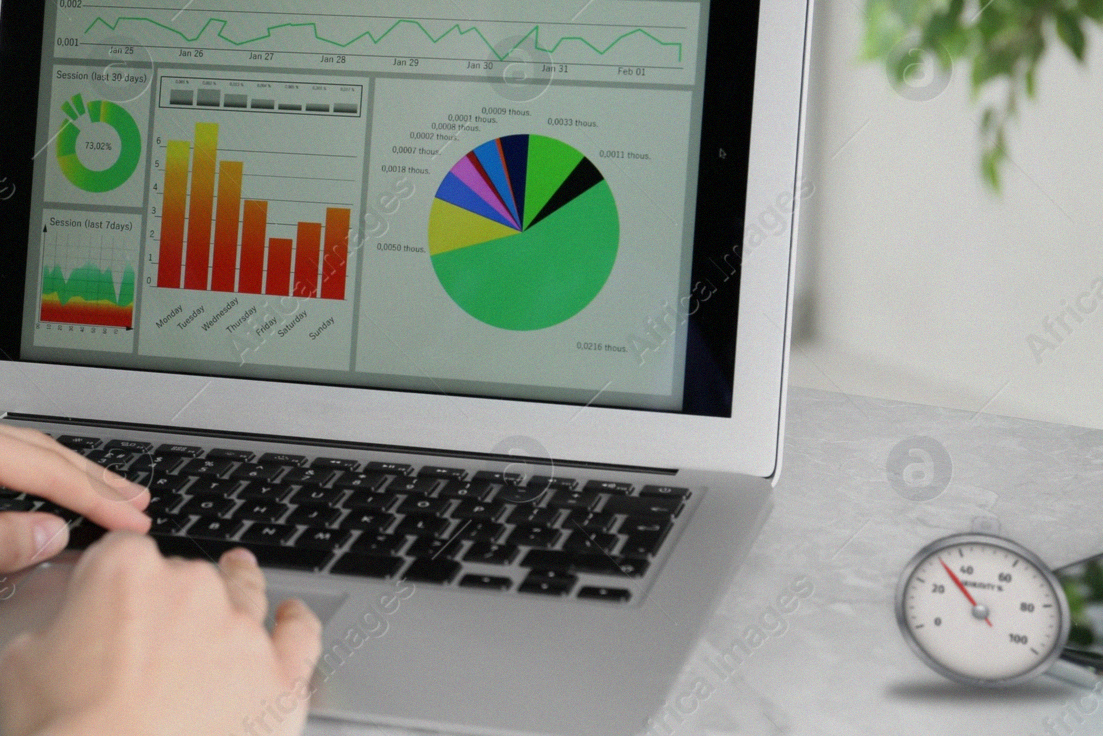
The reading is 32 %
